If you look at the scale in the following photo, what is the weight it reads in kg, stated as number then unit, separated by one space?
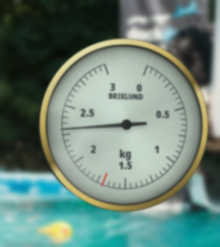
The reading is 2.3 kg
